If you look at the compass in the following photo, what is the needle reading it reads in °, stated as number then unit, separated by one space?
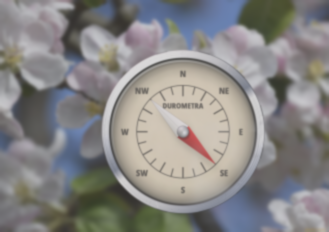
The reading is 135 °
